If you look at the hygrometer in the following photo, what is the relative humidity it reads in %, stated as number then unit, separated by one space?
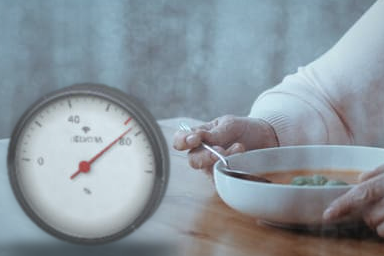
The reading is 76 %
